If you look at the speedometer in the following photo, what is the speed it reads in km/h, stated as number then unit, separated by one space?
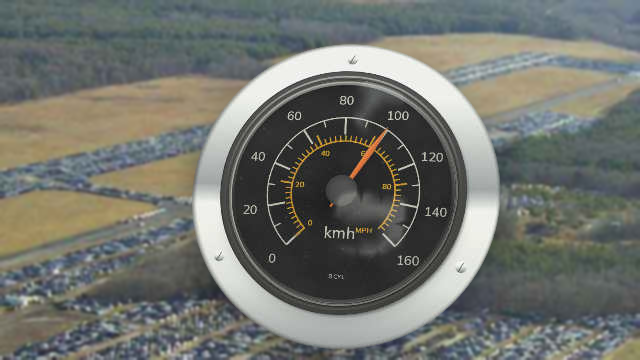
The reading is 100 km/h
